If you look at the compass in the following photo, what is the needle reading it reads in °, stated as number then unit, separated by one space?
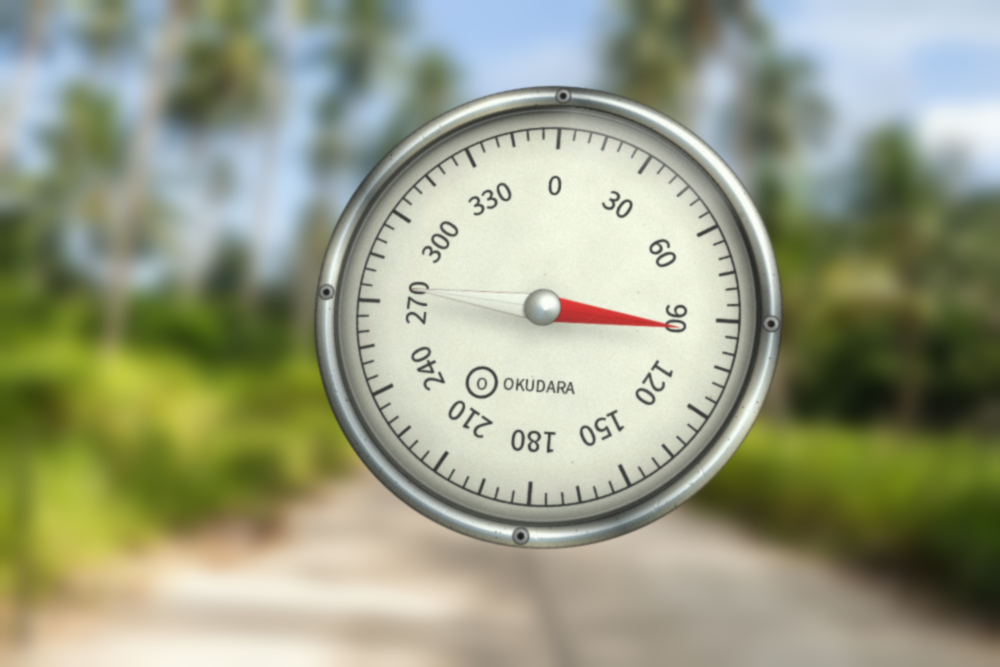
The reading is 95 °
